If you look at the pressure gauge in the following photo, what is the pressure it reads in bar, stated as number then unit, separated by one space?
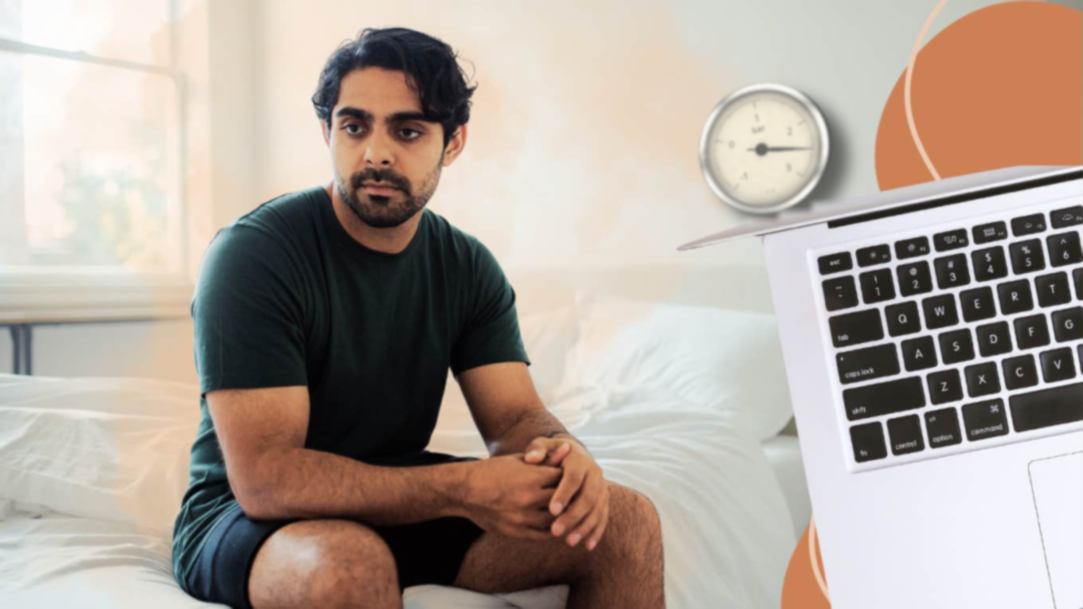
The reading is 2.5 bar
